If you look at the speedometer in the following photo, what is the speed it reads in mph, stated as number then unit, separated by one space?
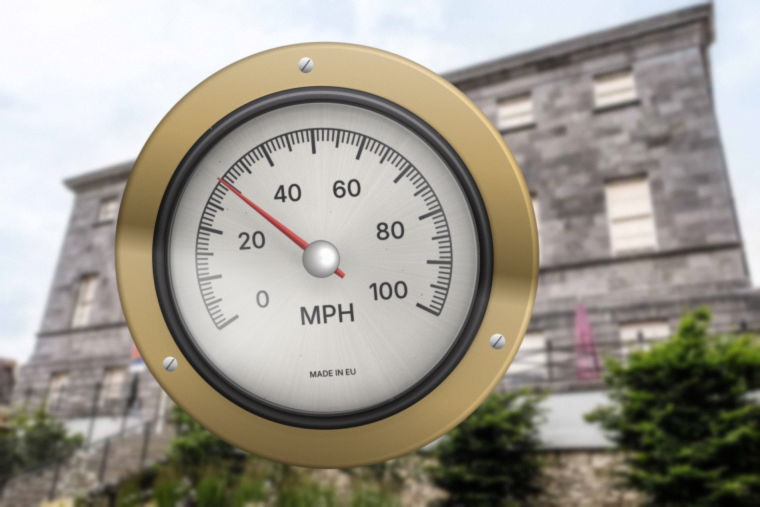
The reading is 30 mph
